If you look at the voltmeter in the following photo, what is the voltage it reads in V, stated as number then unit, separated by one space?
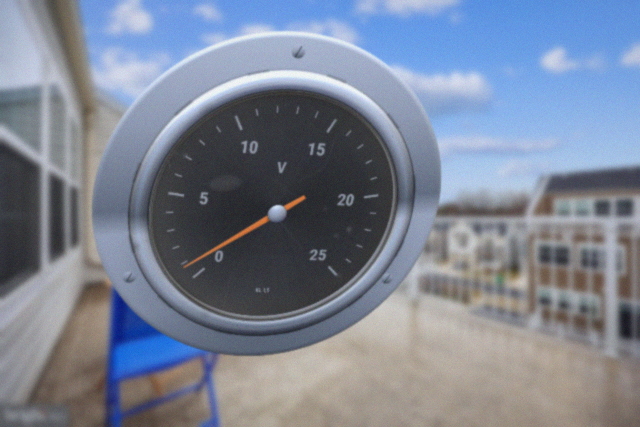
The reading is 1 V
